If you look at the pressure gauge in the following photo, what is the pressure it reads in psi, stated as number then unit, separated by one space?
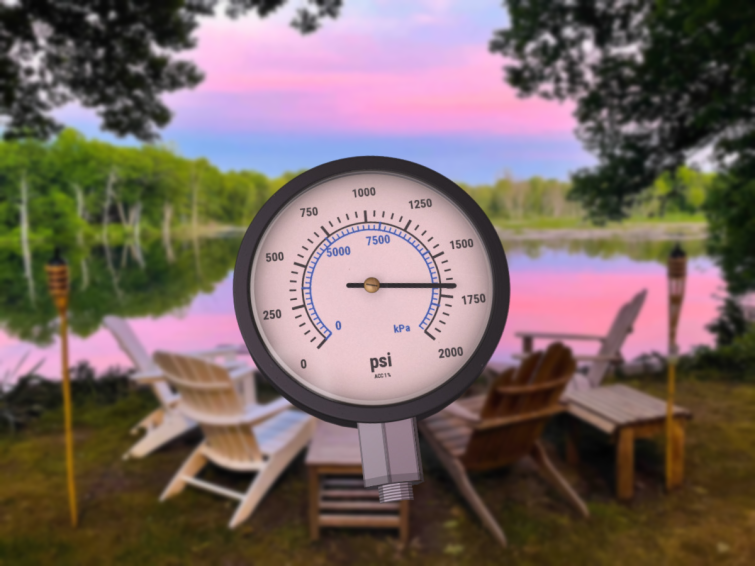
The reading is 1700 psi
